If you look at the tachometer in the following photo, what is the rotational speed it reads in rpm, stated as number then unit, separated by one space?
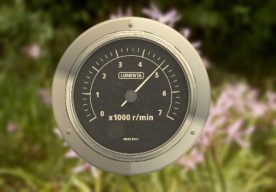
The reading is 4800 rpm
